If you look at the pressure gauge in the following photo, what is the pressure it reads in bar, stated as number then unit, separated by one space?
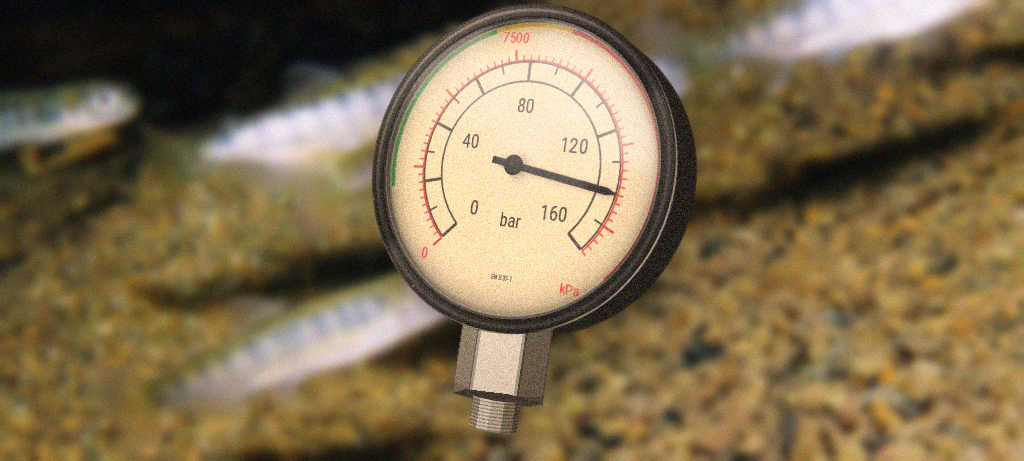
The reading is 140 bar
